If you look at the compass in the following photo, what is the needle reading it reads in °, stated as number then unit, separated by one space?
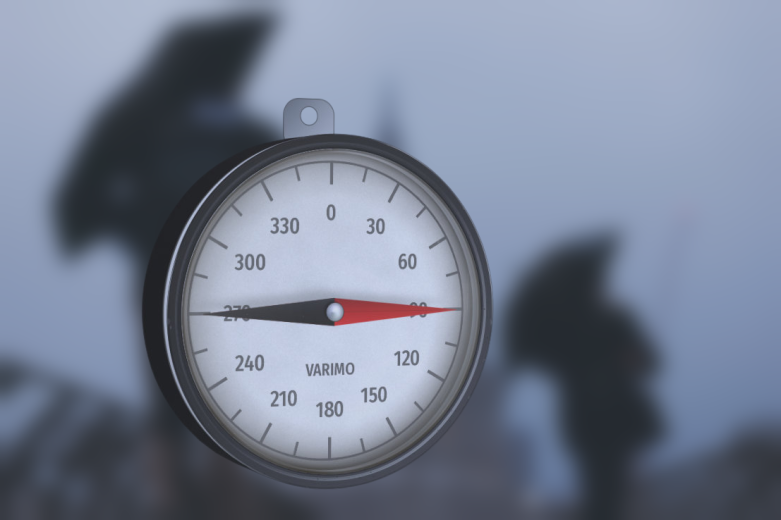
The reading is 90 °
